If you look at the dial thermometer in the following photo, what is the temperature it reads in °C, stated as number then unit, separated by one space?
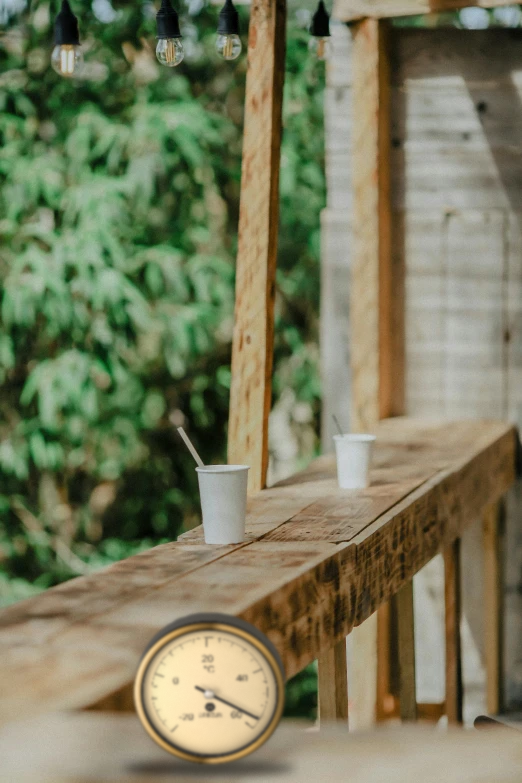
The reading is 56 °C
